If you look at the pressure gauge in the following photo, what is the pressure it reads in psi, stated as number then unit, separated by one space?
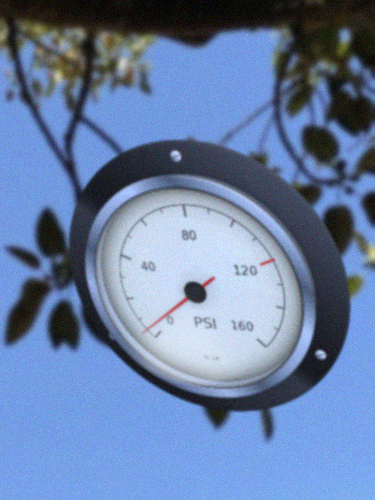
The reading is 5 psi
